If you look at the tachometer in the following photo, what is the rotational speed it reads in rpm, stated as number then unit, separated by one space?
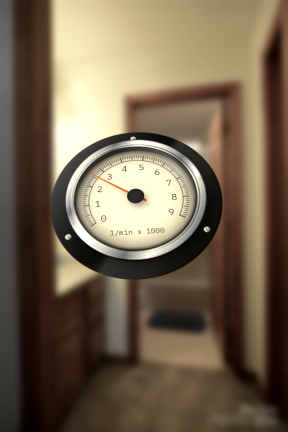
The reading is 2500 rpm
